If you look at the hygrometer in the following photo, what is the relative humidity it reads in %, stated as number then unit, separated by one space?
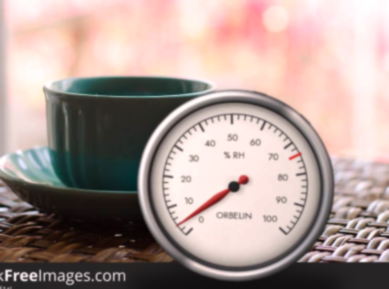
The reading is 4 %
